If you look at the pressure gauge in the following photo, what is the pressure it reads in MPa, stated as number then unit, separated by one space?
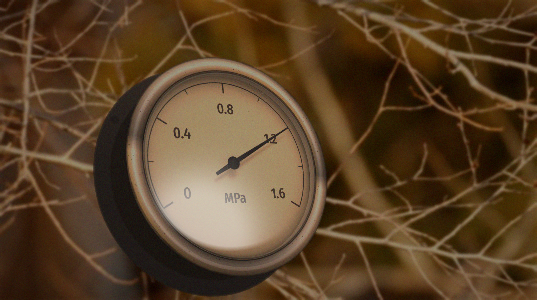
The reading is 1.2 MPa
